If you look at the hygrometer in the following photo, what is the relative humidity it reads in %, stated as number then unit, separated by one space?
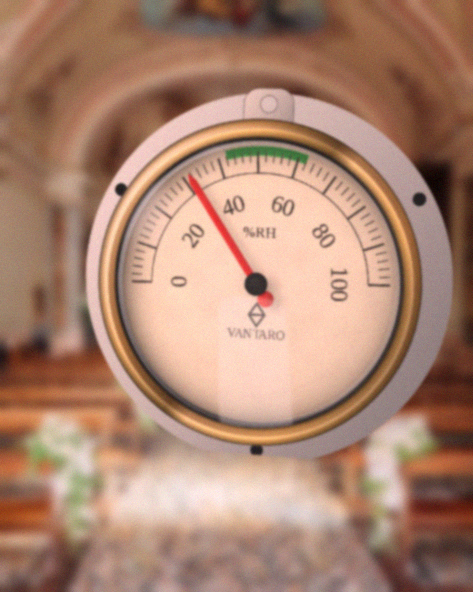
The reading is 32 %
